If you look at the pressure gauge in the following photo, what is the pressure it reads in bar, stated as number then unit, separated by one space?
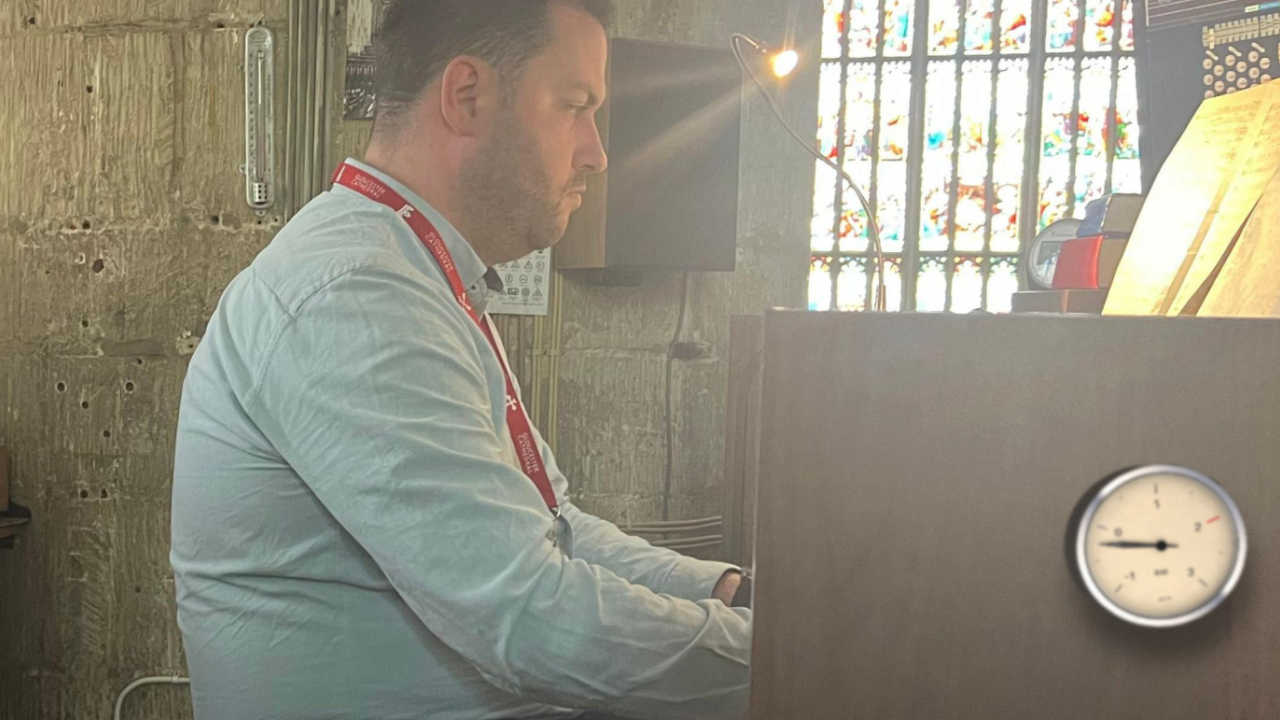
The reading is -0.25 bar
